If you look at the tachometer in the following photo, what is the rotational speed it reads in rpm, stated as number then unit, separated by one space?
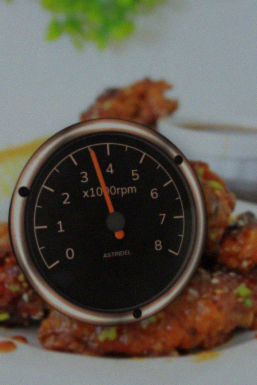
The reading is 3500 rpm
